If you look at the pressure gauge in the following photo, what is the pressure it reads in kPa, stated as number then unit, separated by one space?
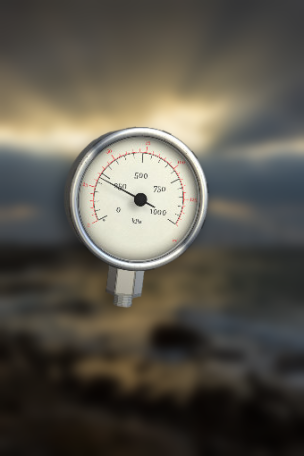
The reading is 225 kPa
